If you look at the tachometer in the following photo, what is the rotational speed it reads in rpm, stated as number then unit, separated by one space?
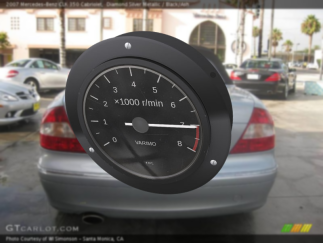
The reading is 7000 rpm
